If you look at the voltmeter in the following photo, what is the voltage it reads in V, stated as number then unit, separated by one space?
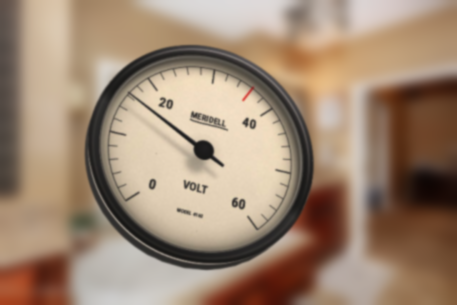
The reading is 16 V
